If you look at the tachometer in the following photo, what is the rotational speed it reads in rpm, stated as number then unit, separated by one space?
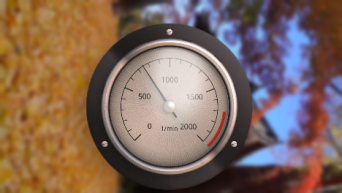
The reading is 750 rpm
